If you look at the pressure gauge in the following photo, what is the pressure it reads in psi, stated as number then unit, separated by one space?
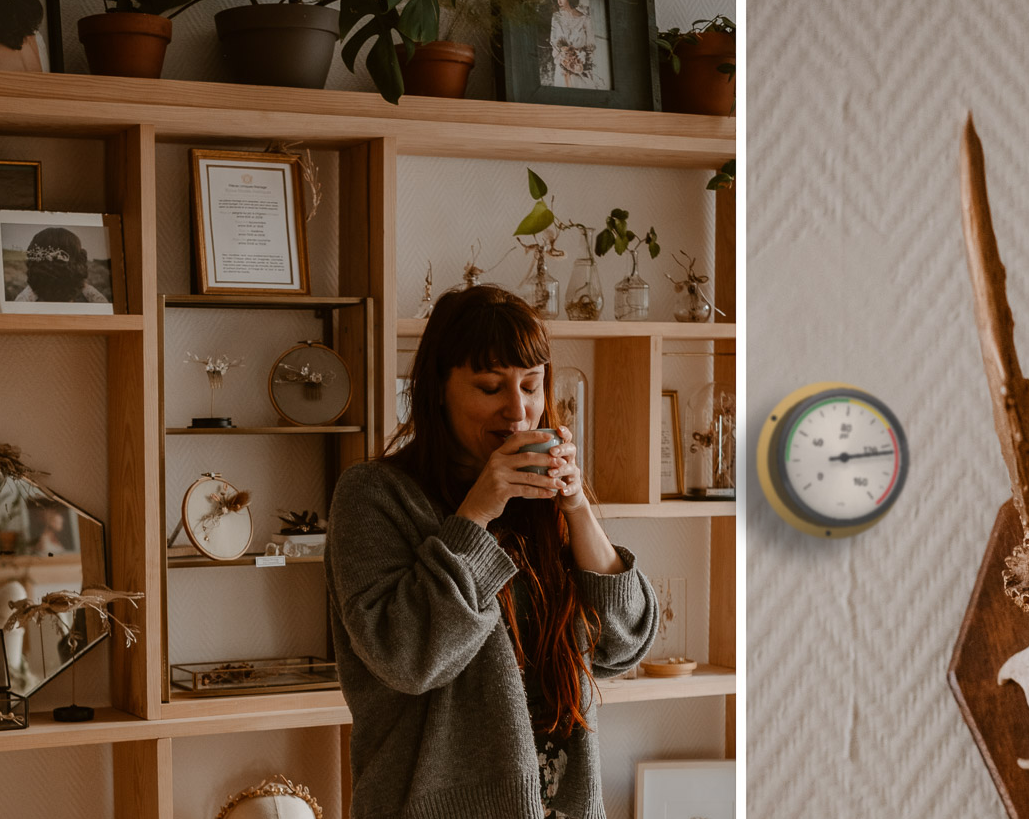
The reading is 125 psi
